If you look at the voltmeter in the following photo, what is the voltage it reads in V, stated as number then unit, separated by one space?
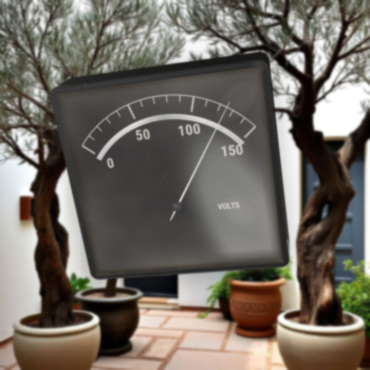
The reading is 125 V
